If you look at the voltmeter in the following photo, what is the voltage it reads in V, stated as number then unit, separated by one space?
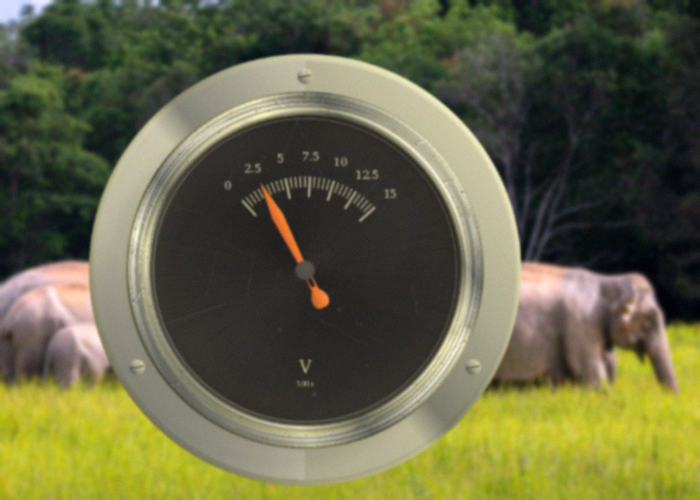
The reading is 2.5 V
